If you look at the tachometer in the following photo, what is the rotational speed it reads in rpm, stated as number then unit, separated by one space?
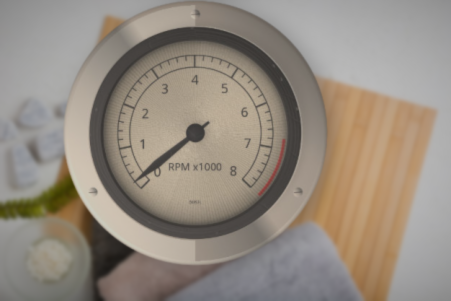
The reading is 200 rpm
